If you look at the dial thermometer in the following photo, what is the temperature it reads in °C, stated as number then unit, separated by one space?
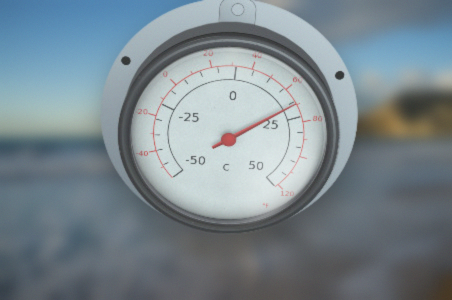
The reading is 20 °C
